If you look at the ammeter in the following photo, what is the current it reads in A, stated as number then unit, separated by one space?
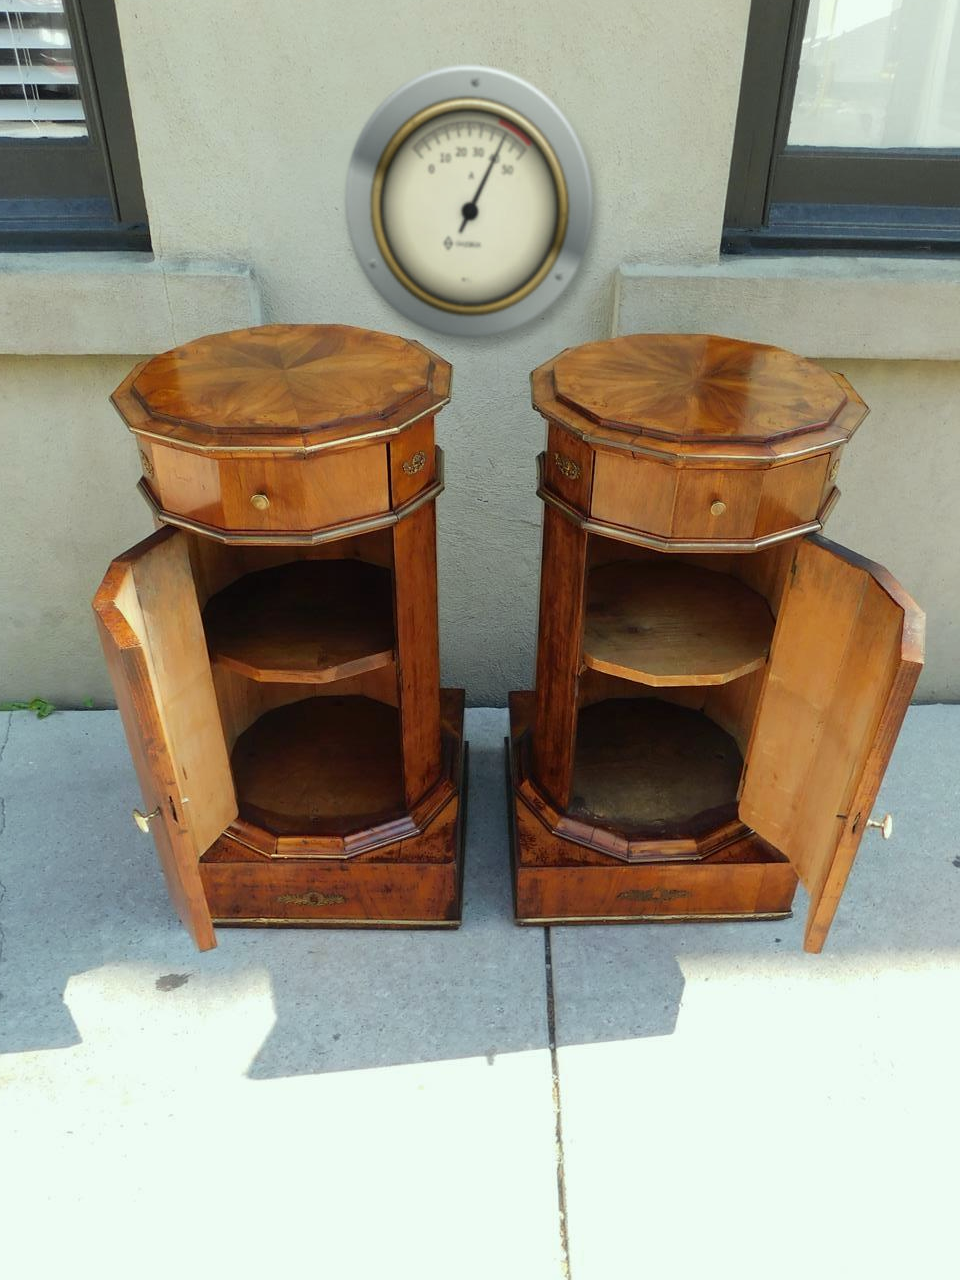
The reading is 40 A
